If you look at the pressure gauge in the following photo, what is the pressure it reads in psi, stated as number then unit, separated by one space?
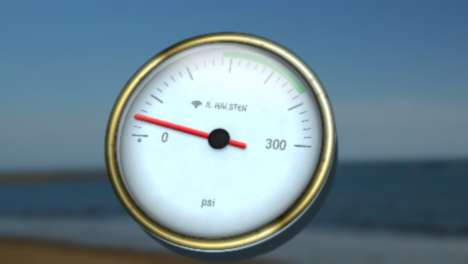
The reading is 20 psi
